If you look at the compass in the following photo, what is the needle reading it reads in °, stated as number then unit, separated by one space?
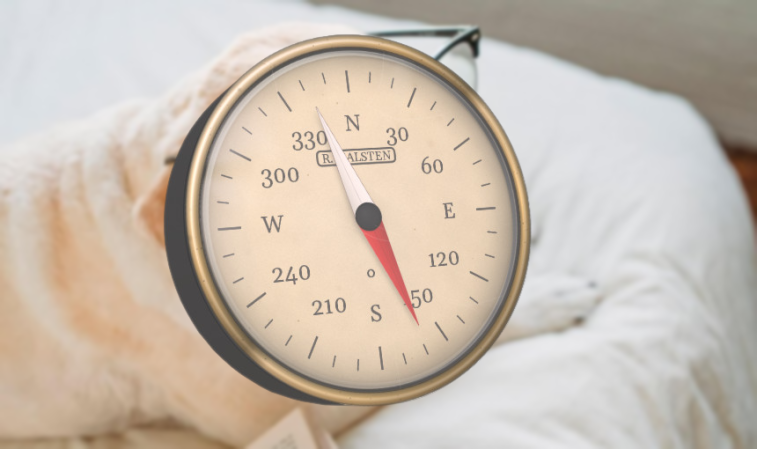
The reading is 160 °
